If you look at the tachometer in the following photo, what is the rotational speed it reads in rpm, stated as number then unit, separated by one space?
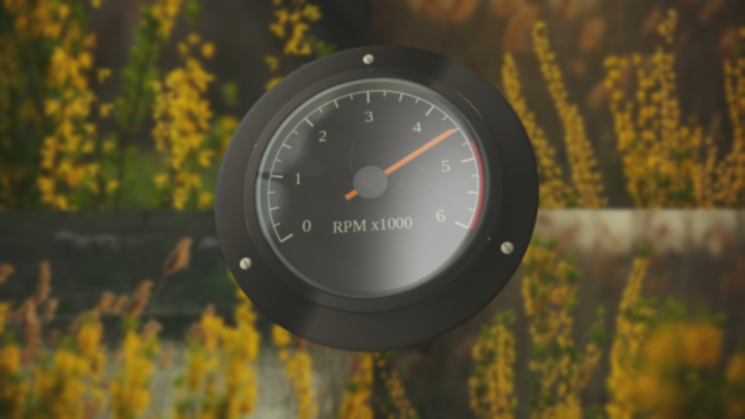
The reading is 4500 rpm
